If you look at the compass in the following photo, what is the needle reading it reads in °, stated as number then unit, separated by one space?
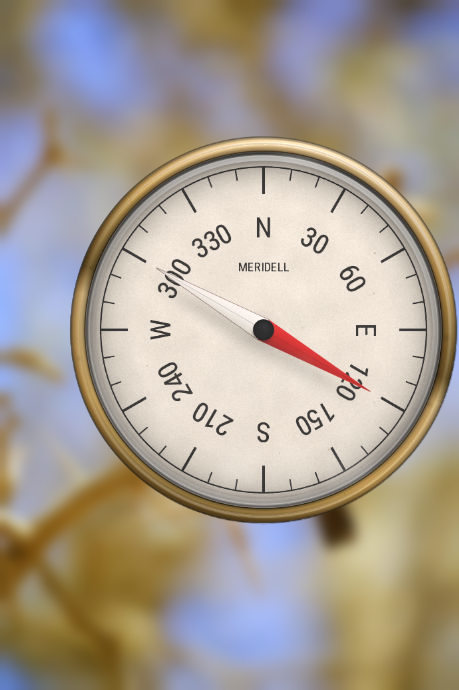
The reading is 120 °
